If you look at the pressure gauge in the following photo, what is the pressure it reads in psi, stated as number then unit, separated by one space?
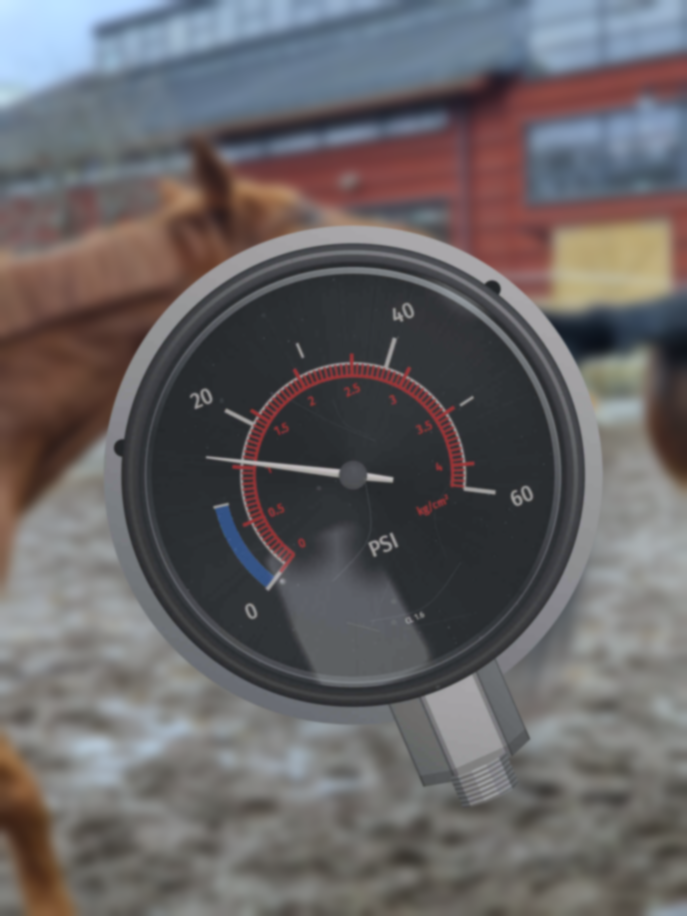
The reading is 15 psi
